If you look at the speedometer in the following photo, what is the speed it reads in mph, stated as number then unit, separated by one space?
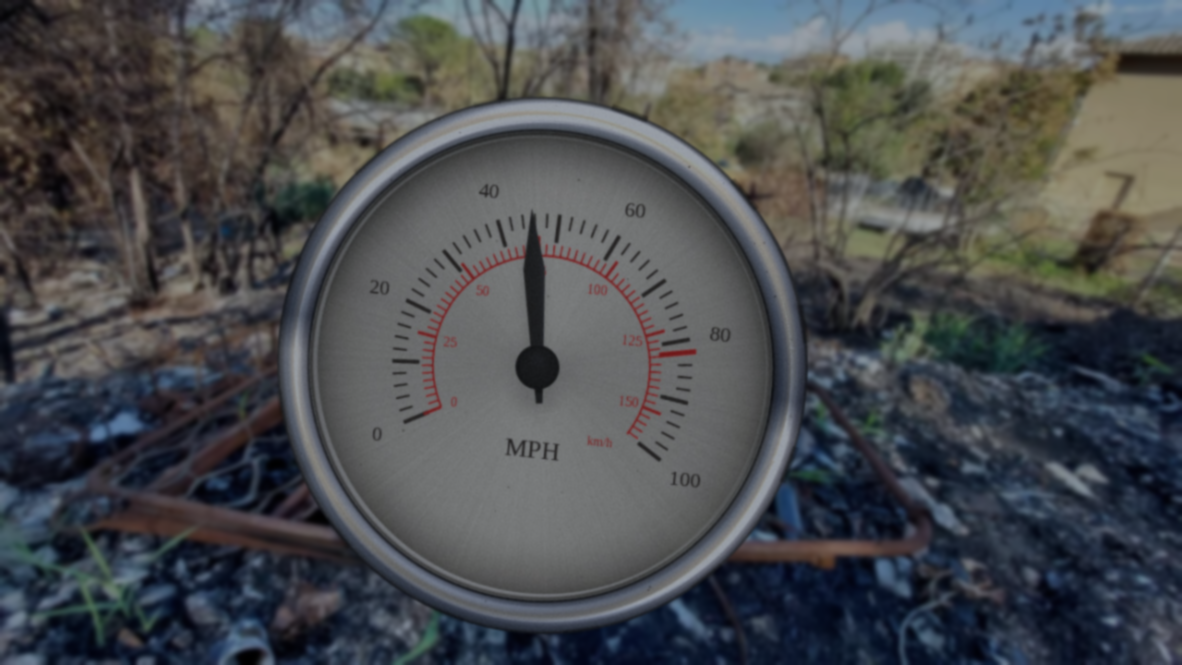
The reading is 46 mph
